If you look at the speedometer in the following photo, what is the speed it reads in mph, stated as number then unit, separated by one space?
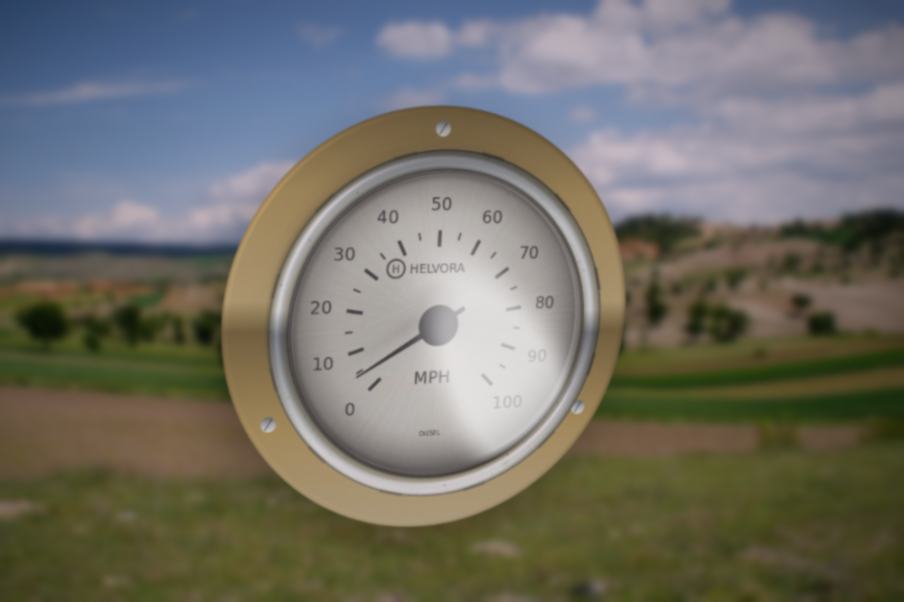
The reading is 5 mph
